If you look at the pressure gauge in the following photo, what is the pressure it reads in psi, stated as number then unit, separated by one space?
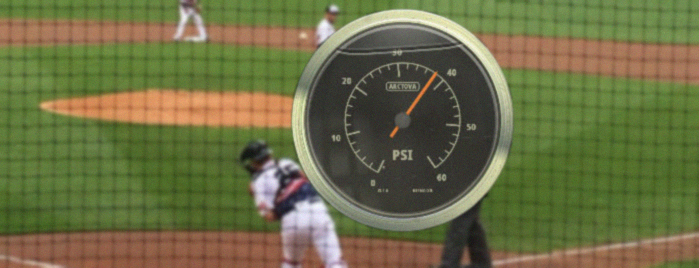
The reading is 38 psi
